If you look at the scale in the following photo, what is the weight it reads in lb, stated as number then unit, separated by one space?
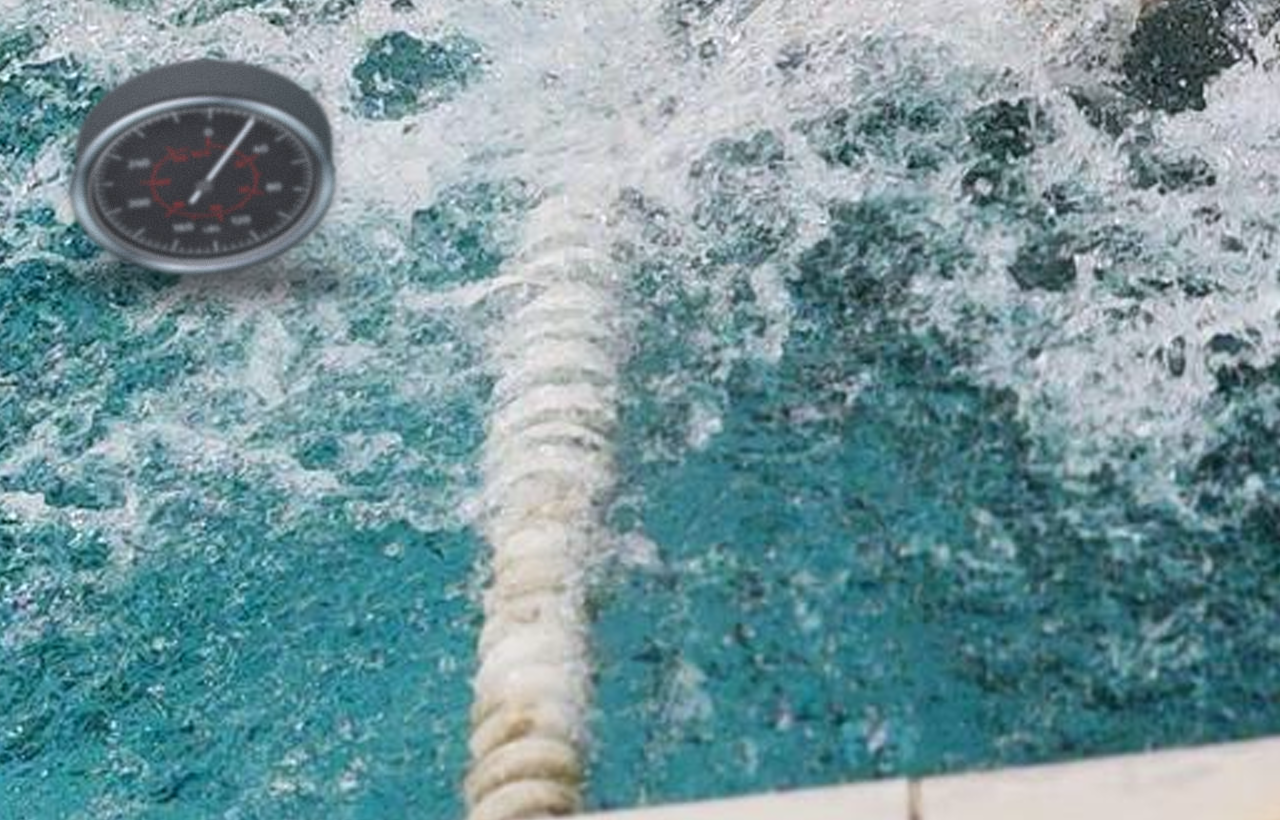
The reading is 20 lb
